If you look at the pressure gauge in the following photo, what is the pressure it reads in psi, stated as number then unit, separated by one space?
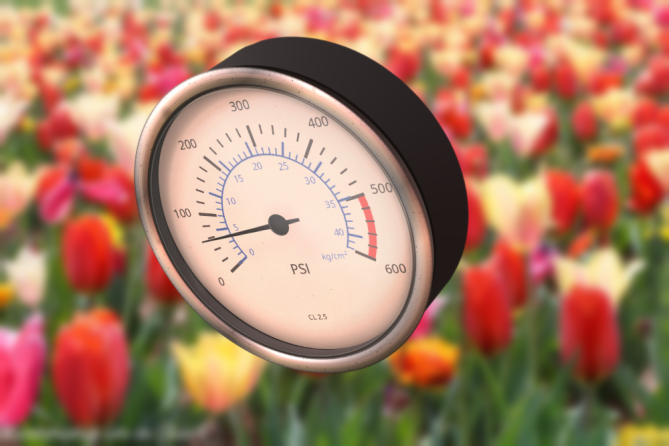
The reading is 60 psi
